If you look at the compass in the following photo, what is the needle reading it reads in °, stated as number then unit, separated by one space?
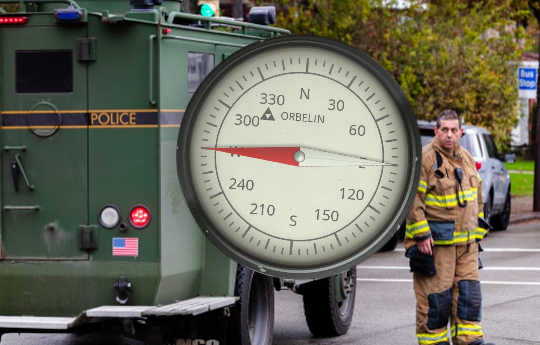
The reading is 270 °
